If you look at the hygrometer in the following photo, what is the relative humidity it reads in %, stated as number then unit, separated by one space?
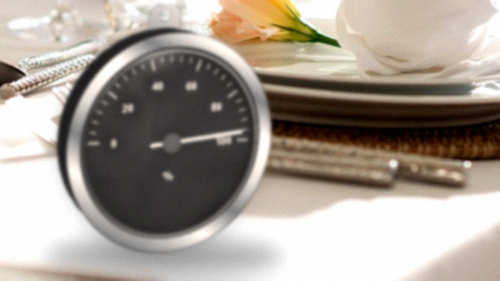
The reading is 96 %
